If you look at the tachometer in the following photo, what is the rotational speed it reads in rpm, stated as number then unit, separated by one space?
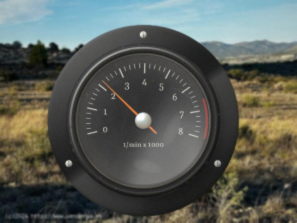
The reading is 2200 rpm
